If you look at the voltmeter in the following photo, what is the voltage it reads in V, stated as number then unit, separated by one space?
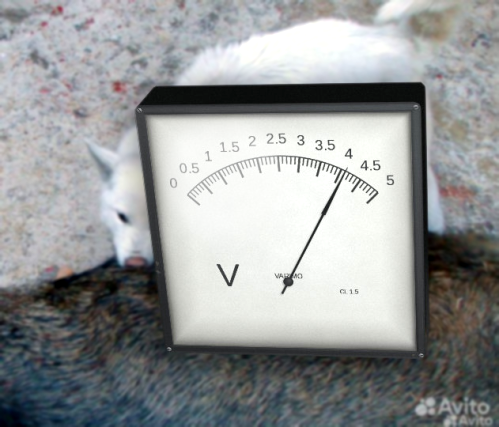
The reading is 4.1 V
